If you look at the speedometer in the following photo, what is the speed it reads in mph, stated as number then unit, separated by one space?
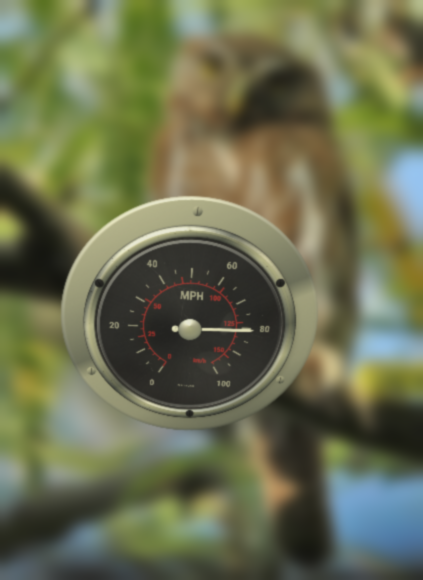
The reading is 80 mph
